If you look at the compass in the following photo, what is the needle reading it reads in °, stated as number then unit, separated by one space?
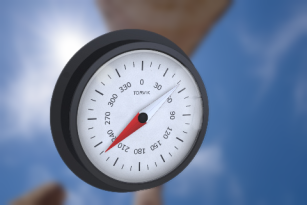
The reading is 230 °
